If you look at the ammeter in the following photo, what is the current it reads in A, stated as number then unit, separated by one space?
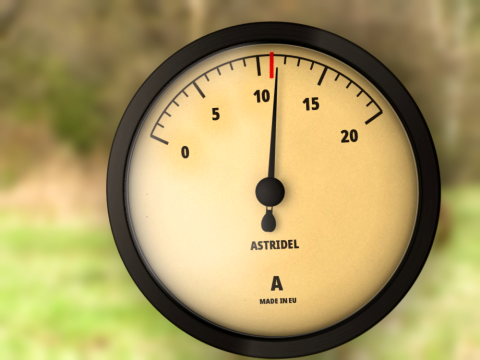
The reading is 11.5 A
